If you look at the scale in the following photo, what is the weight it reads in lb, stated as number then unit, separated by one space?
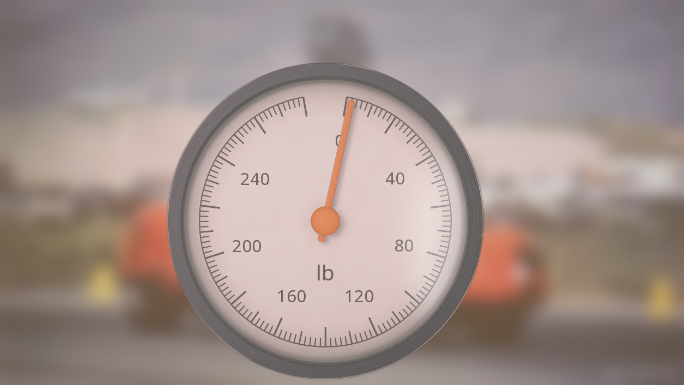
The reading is 2 lb
